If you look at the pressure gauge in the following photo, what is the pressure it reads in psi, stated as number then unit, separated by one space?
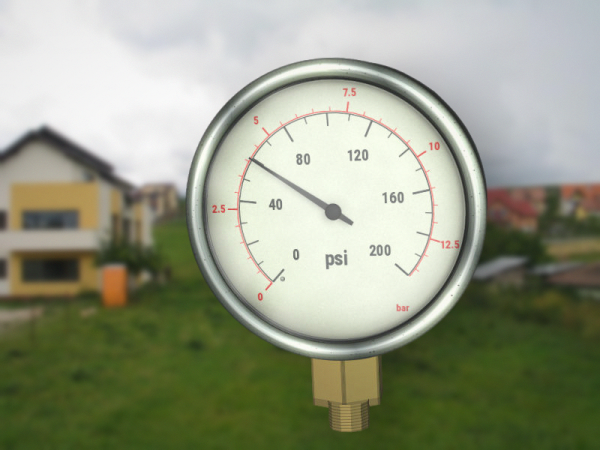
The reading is 60 psi
